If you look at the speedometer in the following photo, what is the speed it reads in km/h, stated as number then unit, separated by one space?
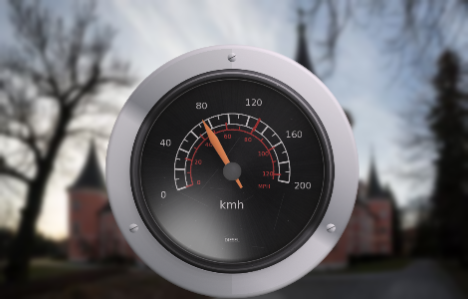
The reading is 75 km/h
